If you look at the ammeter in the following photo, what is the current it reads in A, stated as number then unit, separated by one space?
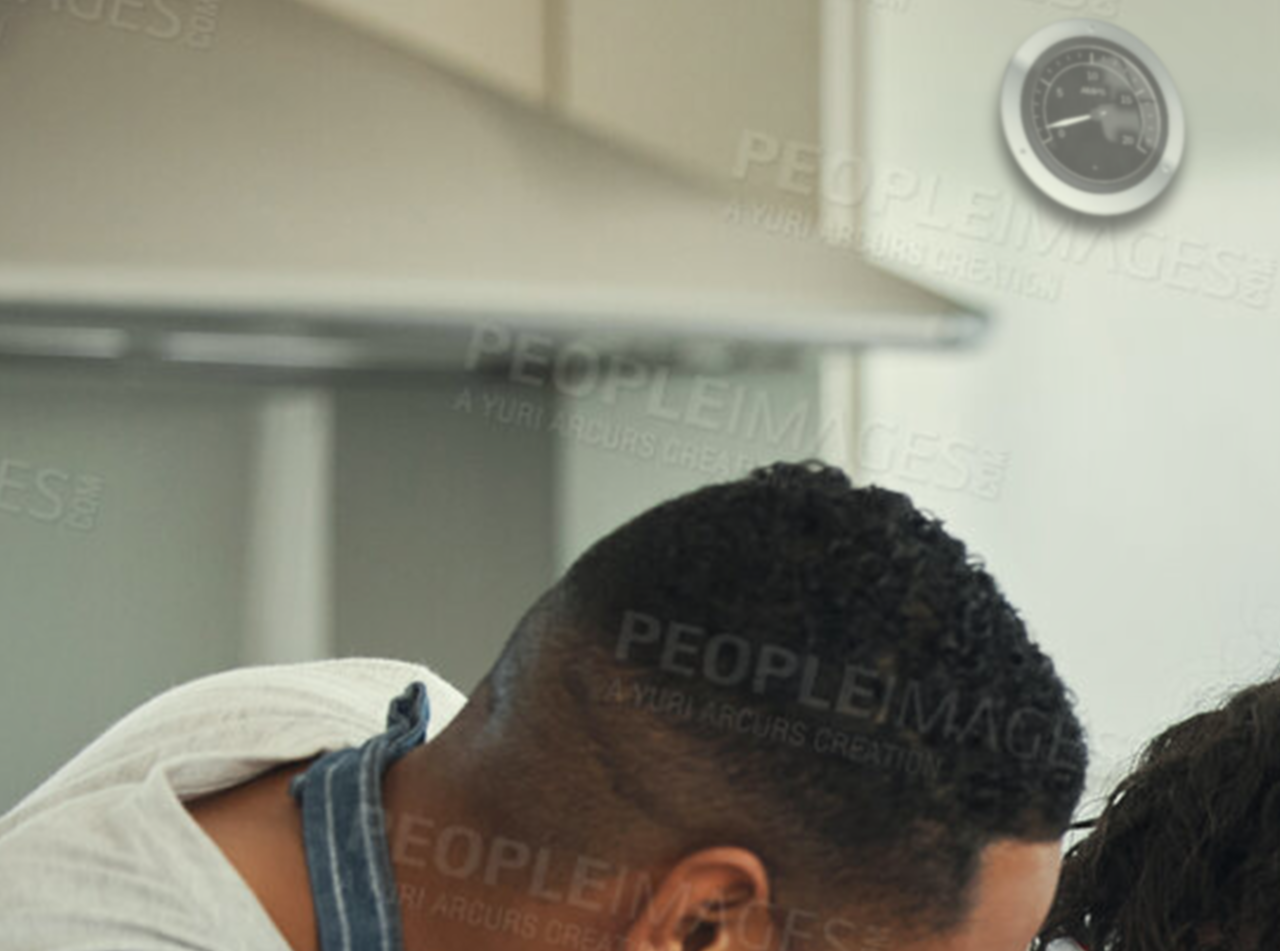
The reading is 1 A
